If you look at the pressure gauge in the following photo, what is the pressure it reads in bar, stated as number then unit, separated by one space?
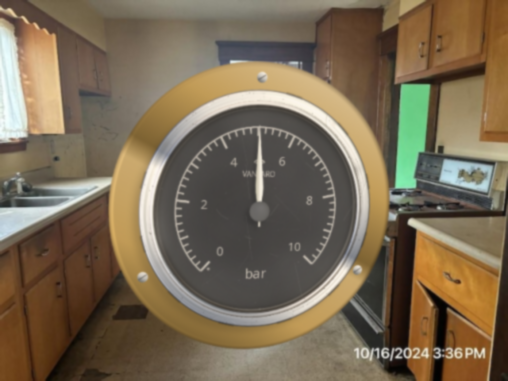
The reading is 5 bar
